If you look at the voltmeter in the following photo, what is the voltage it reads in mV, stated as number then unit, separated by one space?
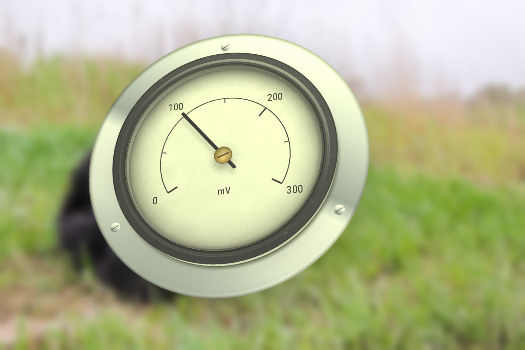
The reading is 100 mV
